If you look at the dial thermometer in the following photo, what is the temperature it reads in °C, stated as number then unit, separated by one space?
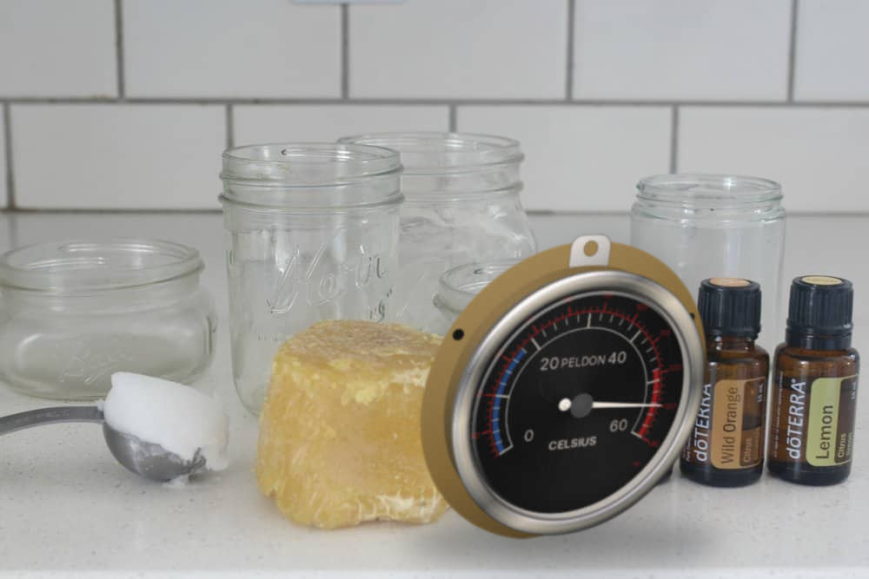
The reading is 54 °C
